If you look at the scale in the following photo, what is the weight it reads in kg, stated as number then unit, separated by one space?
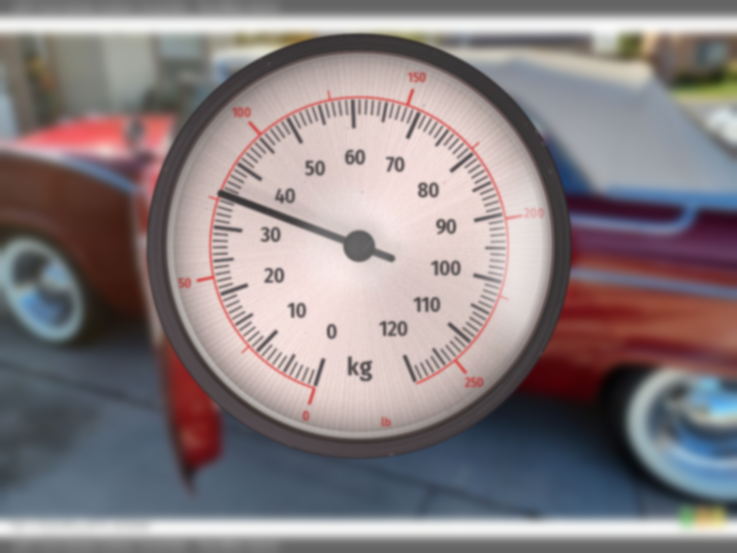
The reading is 35 kg
